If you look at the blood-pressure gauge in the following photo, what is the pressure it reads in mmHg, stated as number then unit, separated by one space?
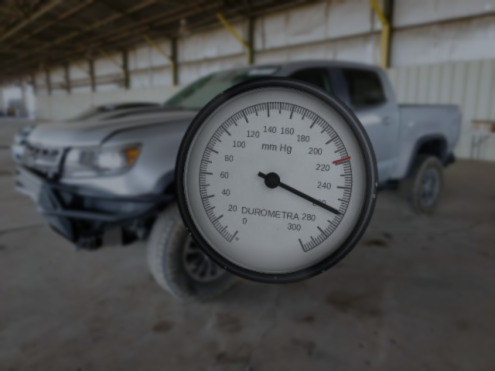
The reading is 260 mmHg
